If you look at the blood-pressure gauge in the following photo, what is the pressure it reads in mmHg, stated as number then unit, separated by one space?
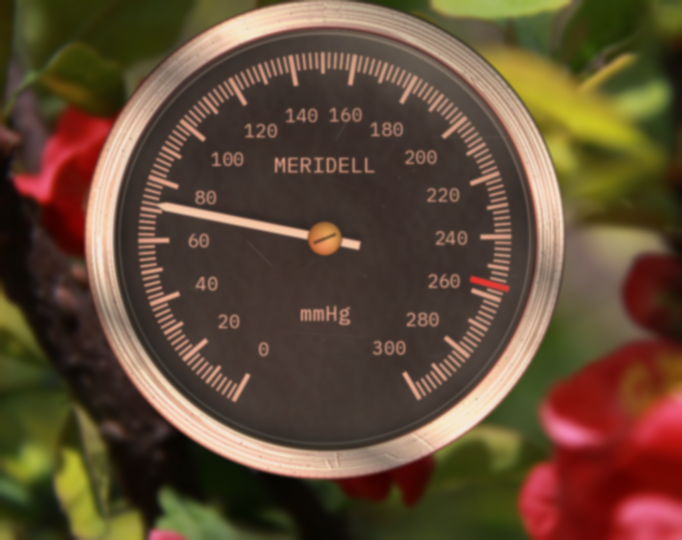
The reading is 72 mmHg
